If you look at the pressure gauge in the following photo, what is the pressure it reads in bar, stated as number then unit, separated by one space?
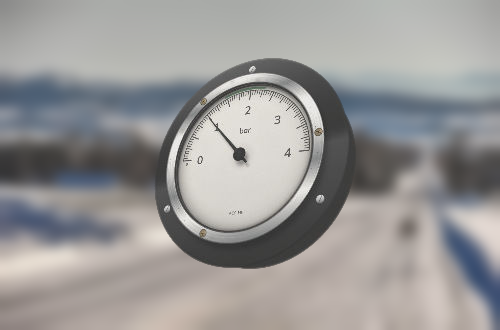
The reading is 1 bar
